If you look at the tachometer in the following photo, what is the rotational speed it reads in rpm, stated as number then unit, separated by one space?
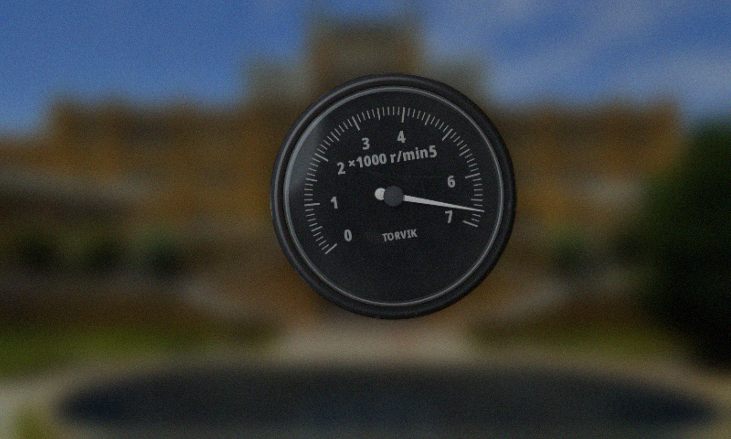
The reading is 6700 rpm
